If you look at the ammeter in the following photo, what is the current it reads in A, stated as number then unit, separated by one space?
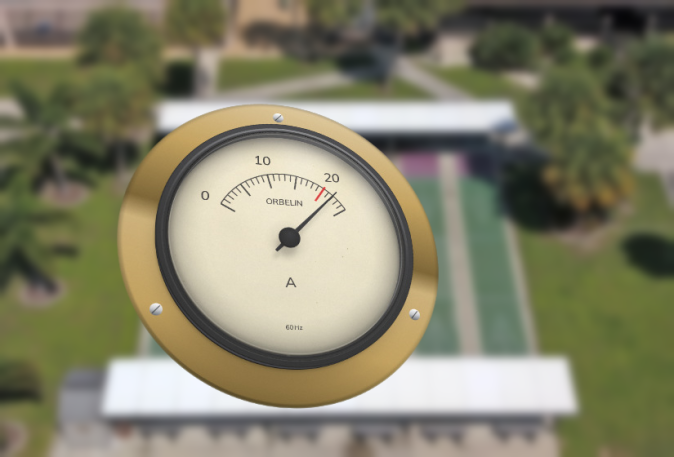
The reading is 22 A
